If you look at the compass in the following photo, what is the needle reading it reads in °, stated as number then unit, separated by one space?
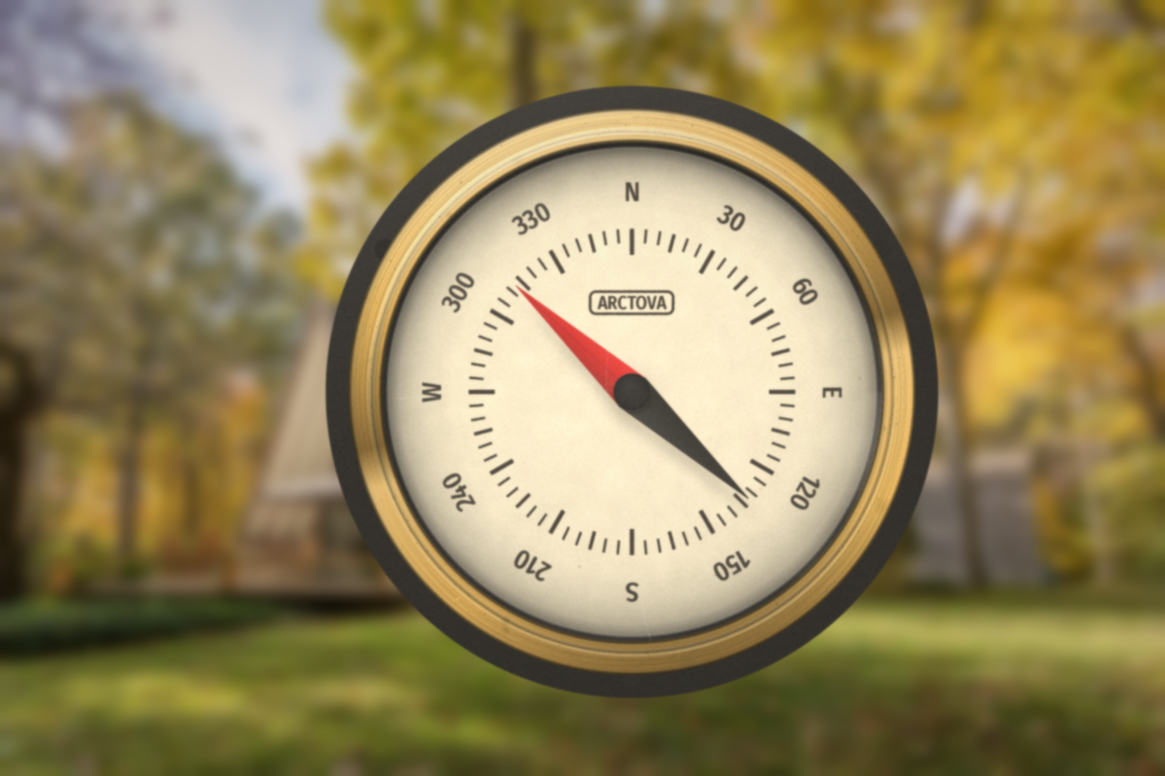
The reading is 312.5 °
